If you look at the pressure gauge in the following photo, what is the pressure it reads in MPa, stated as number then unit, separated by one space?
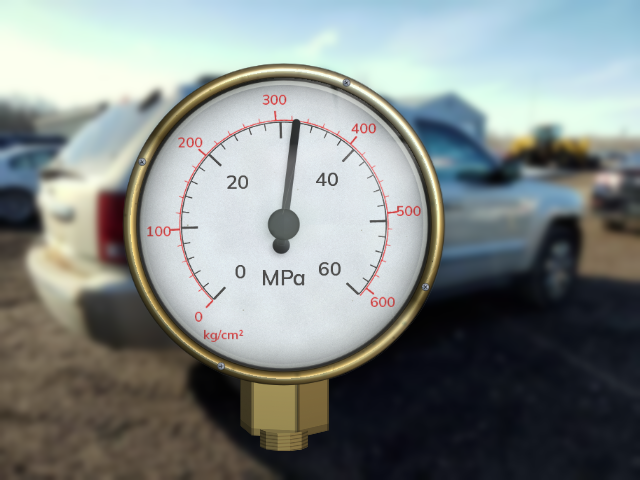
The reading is 32 MPa
